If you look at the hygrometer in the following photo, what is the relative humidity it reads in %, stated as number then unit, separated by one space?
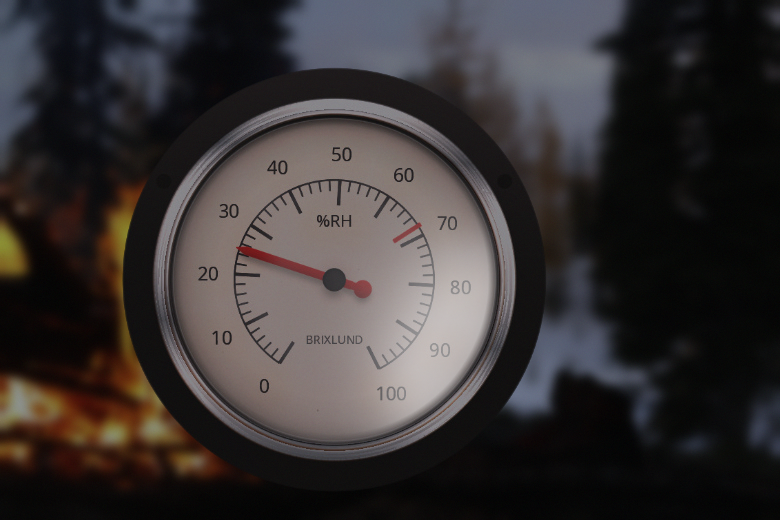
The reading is 25 %
